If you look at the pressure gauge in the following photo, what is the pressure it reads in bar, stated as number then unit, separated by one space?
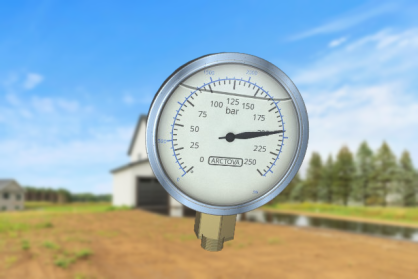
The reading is 200 bar
